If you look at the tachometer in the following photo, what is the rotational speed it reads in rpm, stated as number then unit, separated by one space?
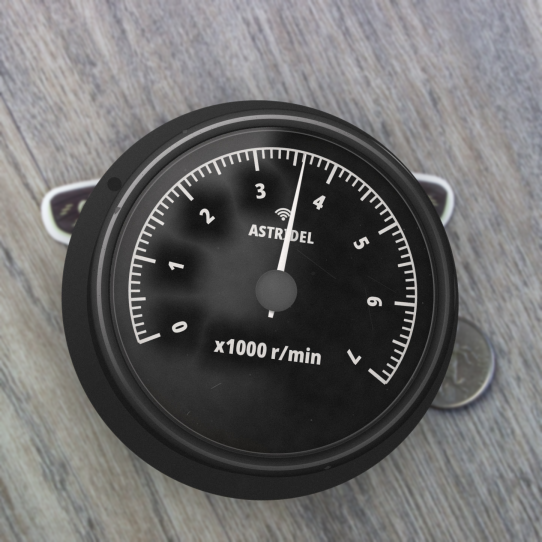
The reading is 3600 rpm
